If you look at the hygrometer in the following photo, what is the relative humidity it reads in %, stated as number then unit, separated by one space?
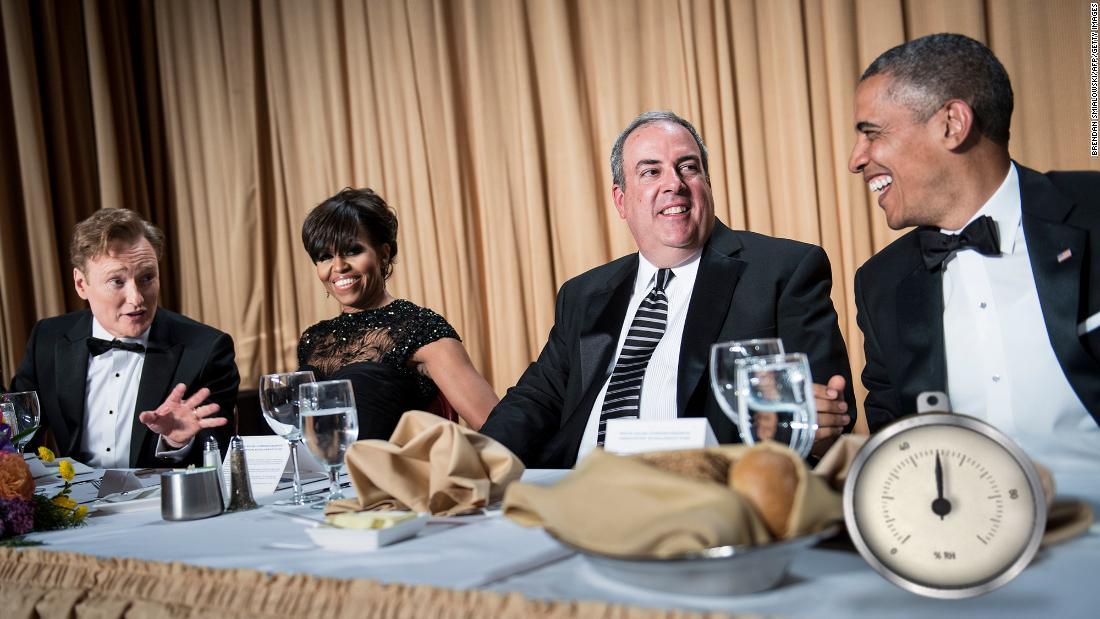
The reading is 50 %
